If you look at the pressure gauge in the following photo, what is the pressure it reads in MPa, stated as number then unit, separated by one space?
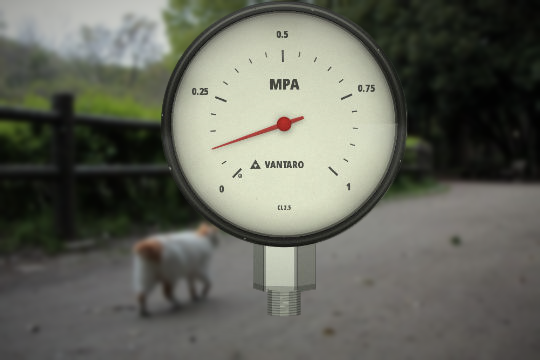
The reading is 0.1 MPa
